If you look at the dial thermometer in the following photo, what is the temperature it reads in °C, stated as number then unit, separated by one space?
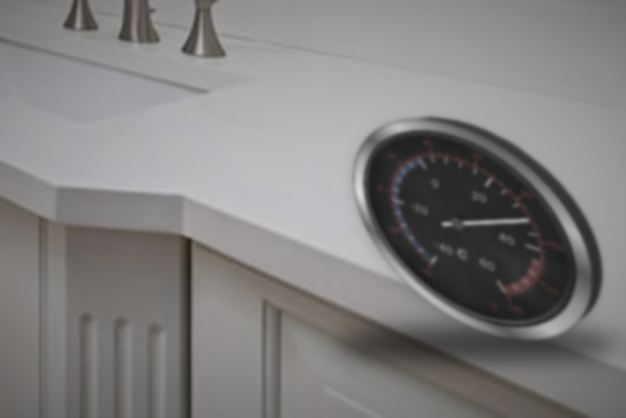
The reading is 32 °C
